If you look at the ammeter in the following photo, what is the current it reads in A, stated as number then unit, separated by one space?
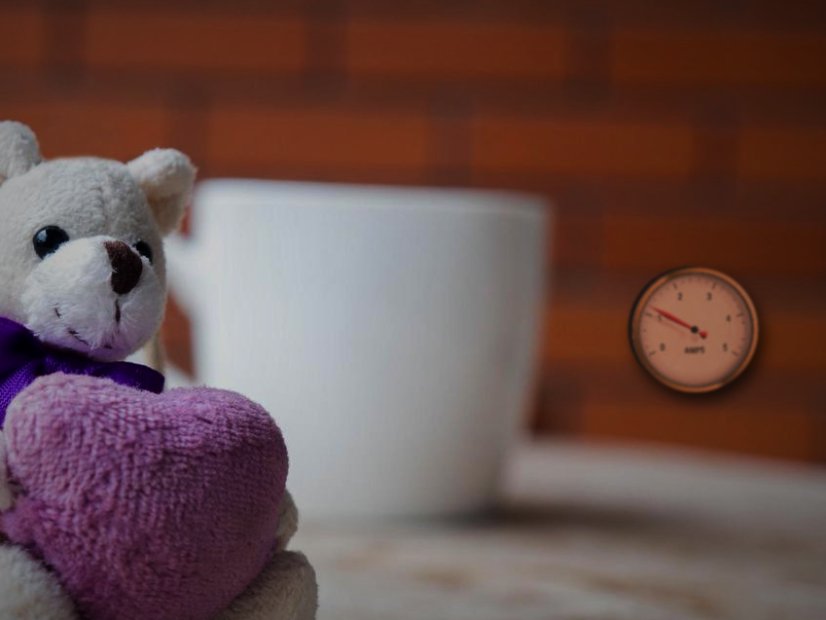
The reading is 1.2 A
